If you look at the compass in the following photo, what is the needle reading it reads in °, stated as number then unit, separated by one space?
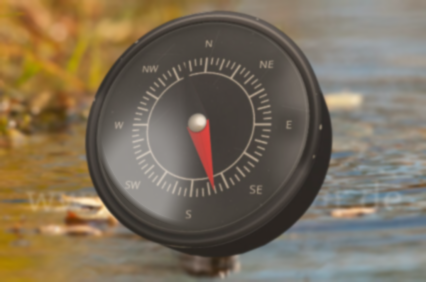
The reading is 160 °
